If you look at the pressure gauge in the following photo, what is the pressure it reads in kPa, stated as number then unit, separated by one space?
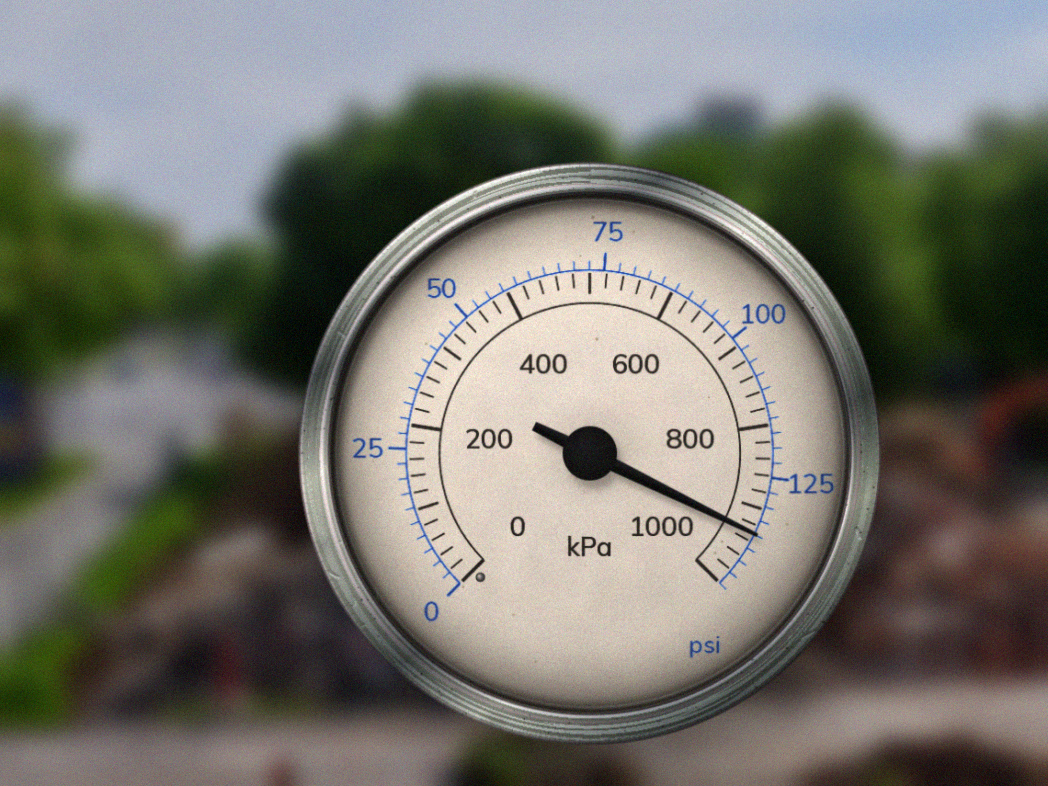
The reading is 930 kPa
